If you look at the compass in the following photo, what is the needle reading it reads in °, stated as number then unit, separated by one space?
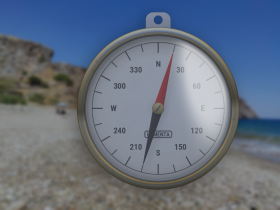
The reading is 15 °
